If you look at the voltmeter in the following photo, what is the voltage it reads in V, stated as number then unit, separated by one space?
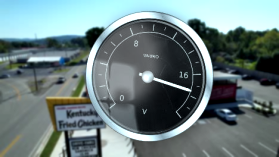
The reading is 17.5 V
